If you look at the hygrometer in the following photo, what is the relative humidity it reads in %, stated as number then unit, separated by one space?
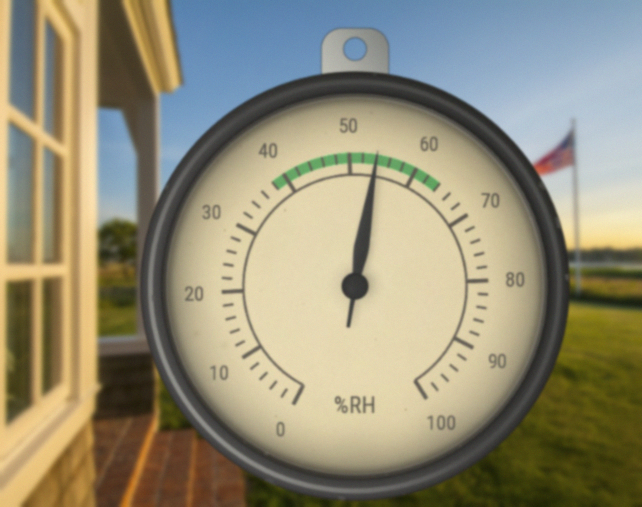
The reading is 54 %
